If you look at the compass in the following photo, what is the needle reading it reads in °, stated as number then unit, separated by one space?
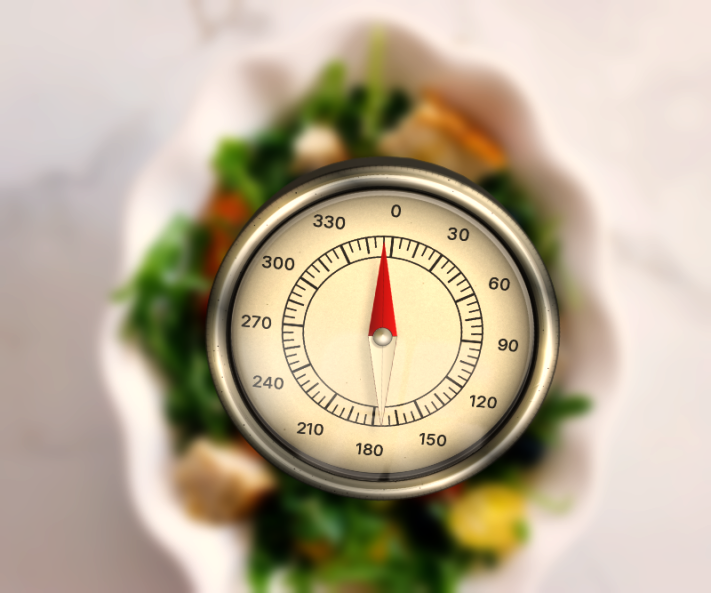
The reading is 355 °
